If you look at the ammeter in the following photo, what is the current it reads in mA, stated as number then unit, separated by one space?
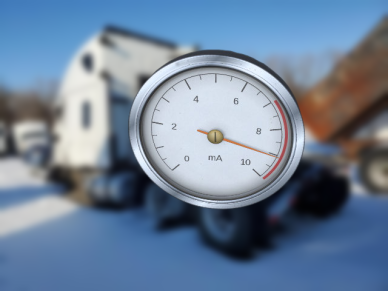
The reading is 9 mA
